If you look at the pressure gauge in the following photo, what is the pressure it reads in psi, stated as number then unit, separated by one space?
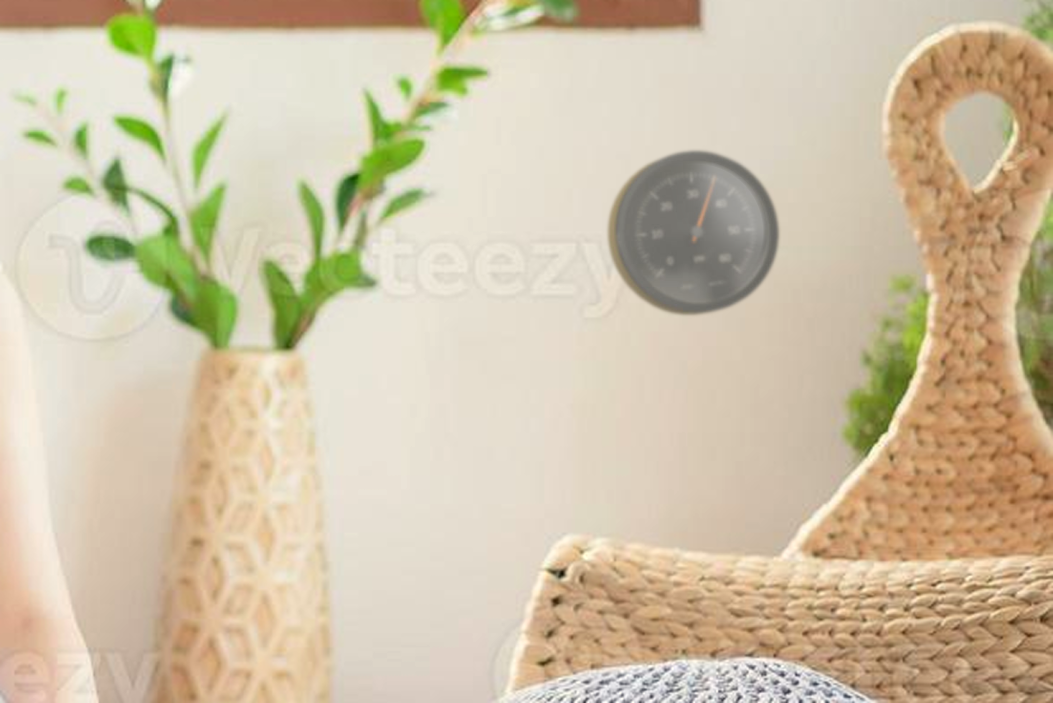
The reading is 35 psi
